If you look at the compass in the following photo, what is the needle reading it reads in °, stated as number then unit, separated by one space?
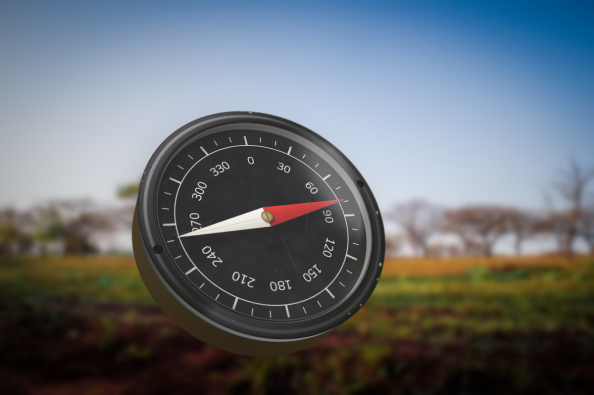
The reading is 80 °
